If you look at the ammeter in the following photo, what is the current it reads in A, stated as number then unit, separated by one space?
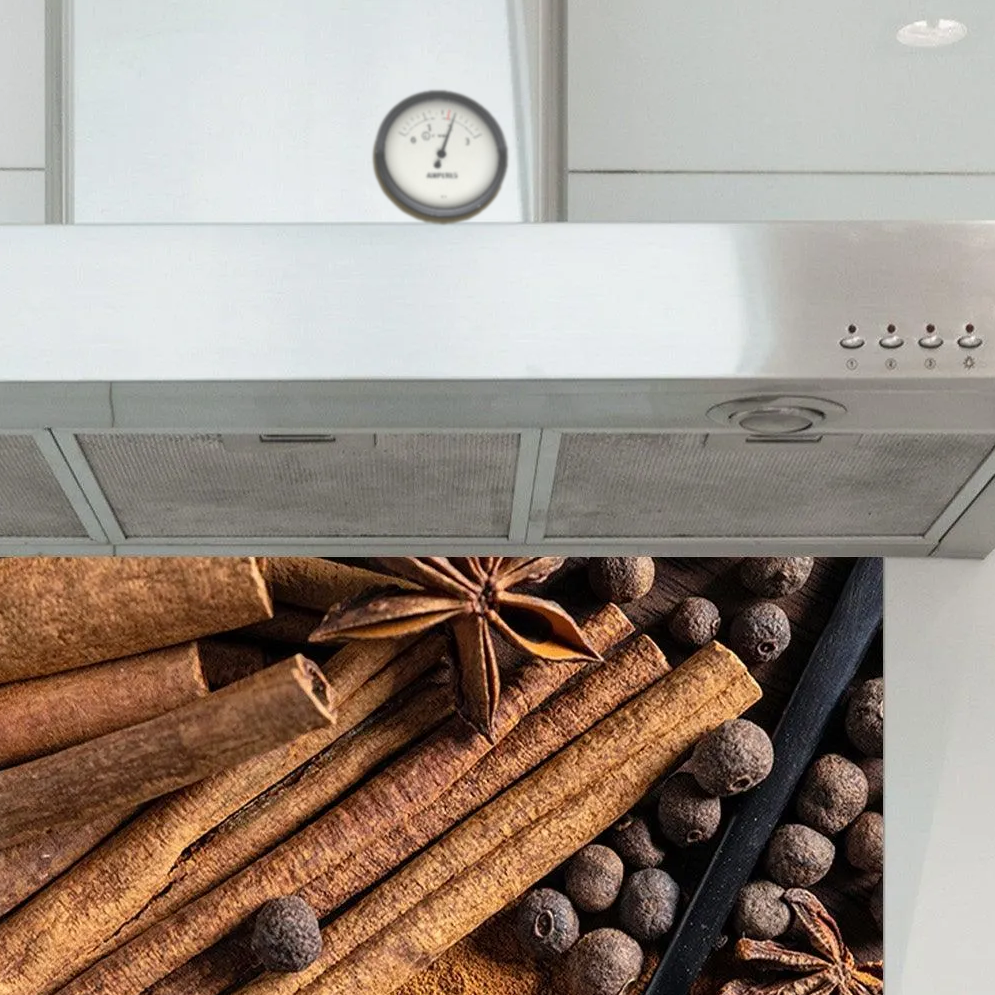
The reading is 2 A
